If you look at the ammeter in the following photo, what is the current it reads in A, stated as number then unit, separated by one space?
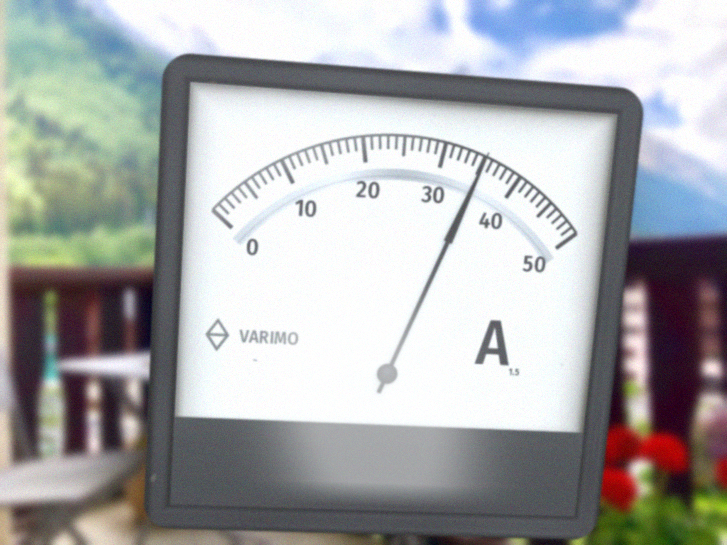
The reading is 35 A
